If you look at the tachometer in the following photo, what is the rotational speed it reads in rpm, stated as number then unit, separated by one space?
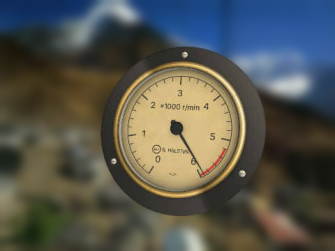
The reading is 5900 rpm
